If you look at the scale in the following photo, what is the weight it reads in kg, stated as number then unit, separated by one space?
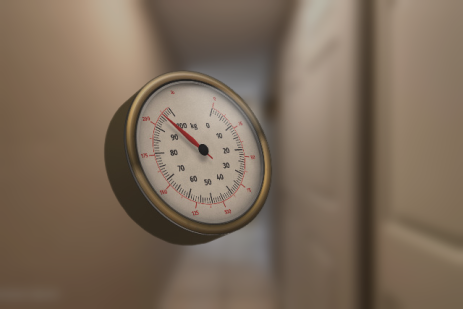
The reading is 95 kg
